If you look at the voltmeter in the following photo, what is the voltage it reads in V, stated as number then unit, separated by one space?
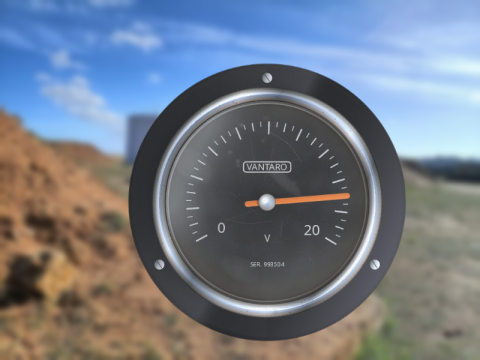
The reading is 17 V
